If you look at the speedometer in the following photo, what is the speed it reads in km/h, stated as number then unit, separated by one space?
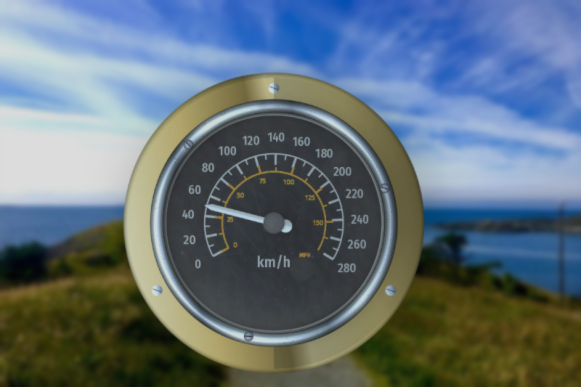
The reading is 50 km/h
